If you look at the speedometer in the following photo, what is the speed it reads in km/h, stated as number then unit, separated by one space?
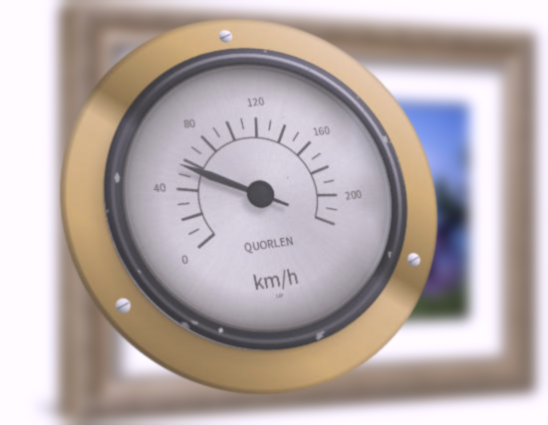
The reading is 55 km/h
